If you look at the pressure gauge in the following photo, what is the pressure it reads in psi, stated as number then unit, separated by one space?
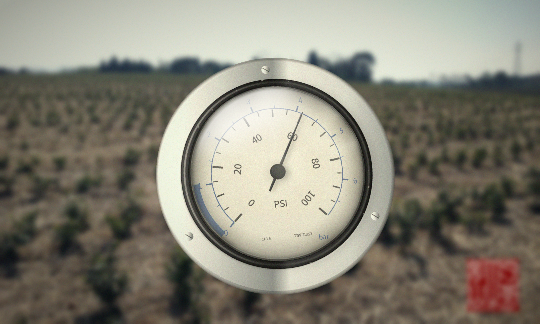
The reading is 60 psi
